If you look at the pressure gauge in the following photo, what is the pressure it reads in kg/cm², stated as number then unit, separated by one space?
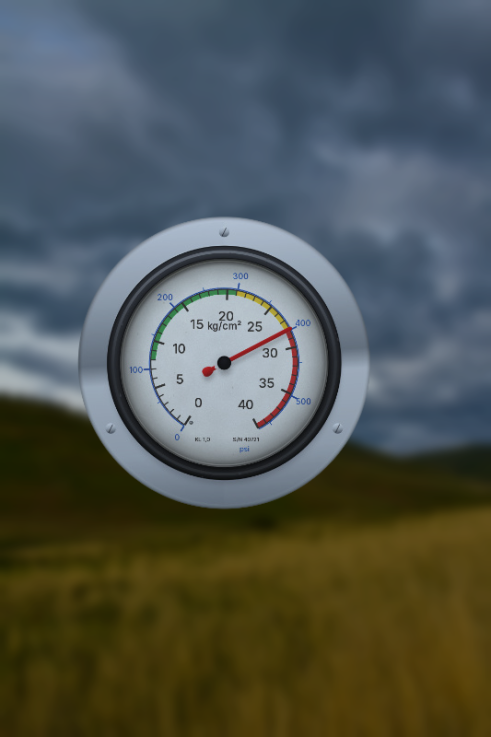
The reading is 28 kg/cm²
